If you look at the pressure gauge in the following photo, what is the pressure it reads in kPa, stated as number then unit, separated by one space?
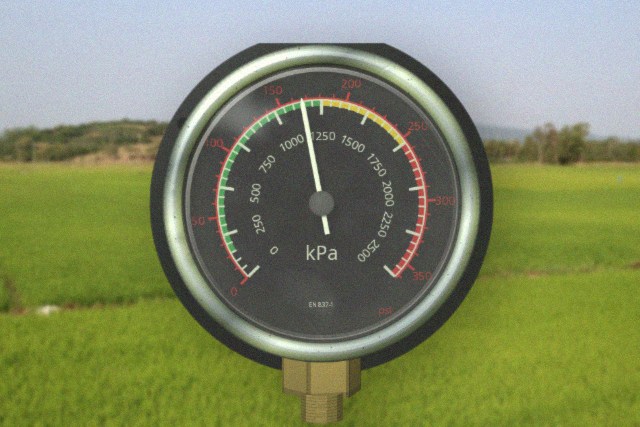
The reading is 1150 kPa
